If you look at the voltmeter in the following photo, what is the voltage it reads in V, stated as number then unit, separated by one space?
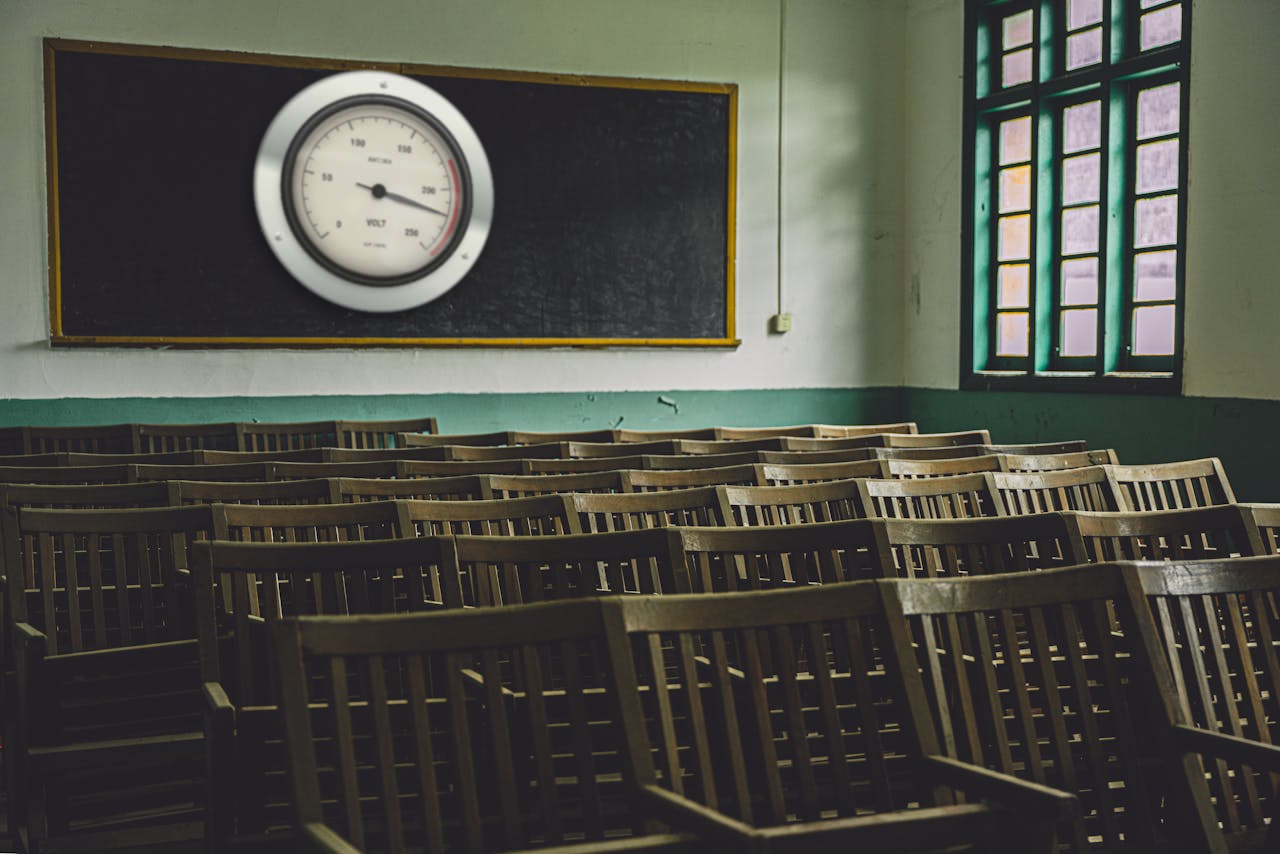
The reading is 220 V
